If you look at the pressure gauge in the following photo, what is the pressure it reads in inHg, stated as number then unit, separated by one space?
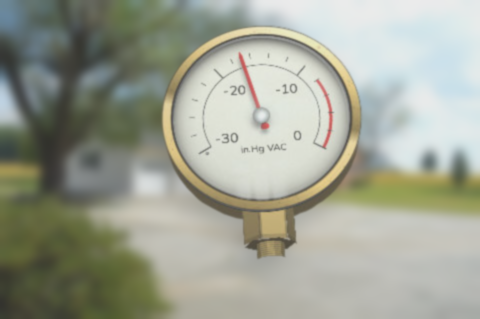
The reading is -17 inHg
